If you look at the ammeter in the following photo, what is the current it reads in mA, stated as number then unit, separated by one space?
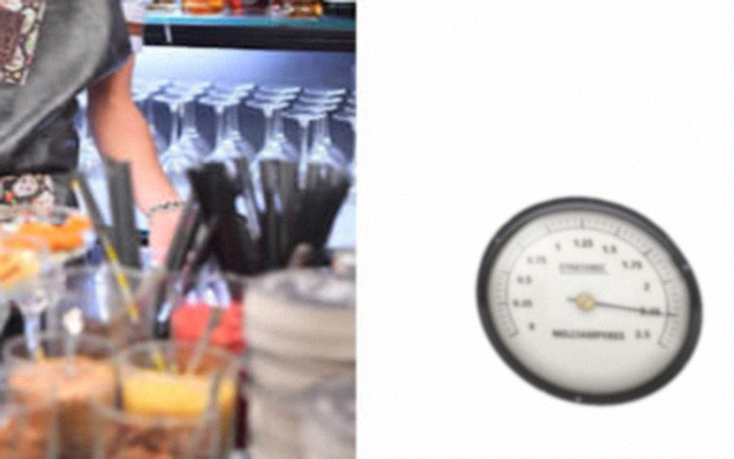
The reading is 2.25 mA
